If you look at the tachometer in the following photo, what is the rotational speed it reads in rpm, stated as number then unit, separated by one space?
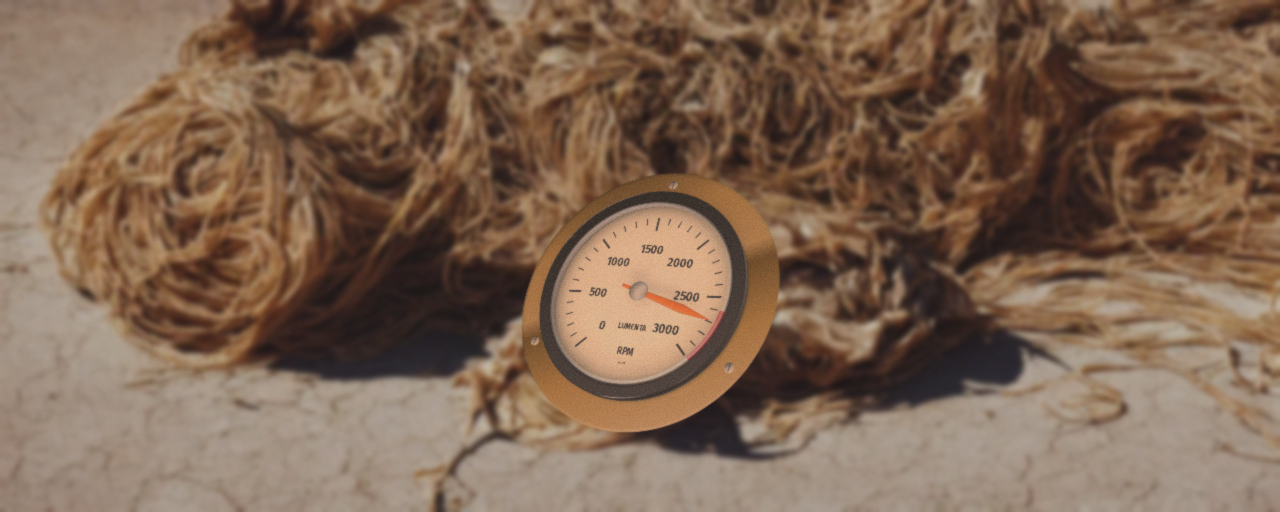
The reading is 2700 rpm
